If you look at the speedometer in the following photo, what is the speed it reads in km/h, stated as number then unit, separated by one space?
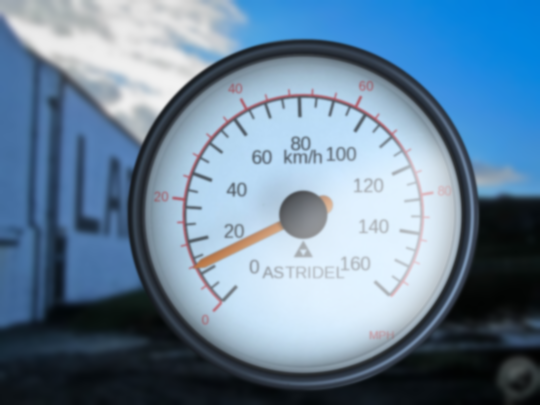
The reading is 12.5 km/h
